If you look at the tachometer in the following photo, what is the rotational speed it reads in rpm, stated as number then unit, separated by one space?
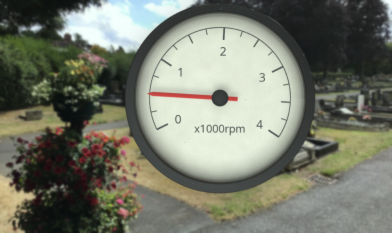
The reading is 500 rpm
